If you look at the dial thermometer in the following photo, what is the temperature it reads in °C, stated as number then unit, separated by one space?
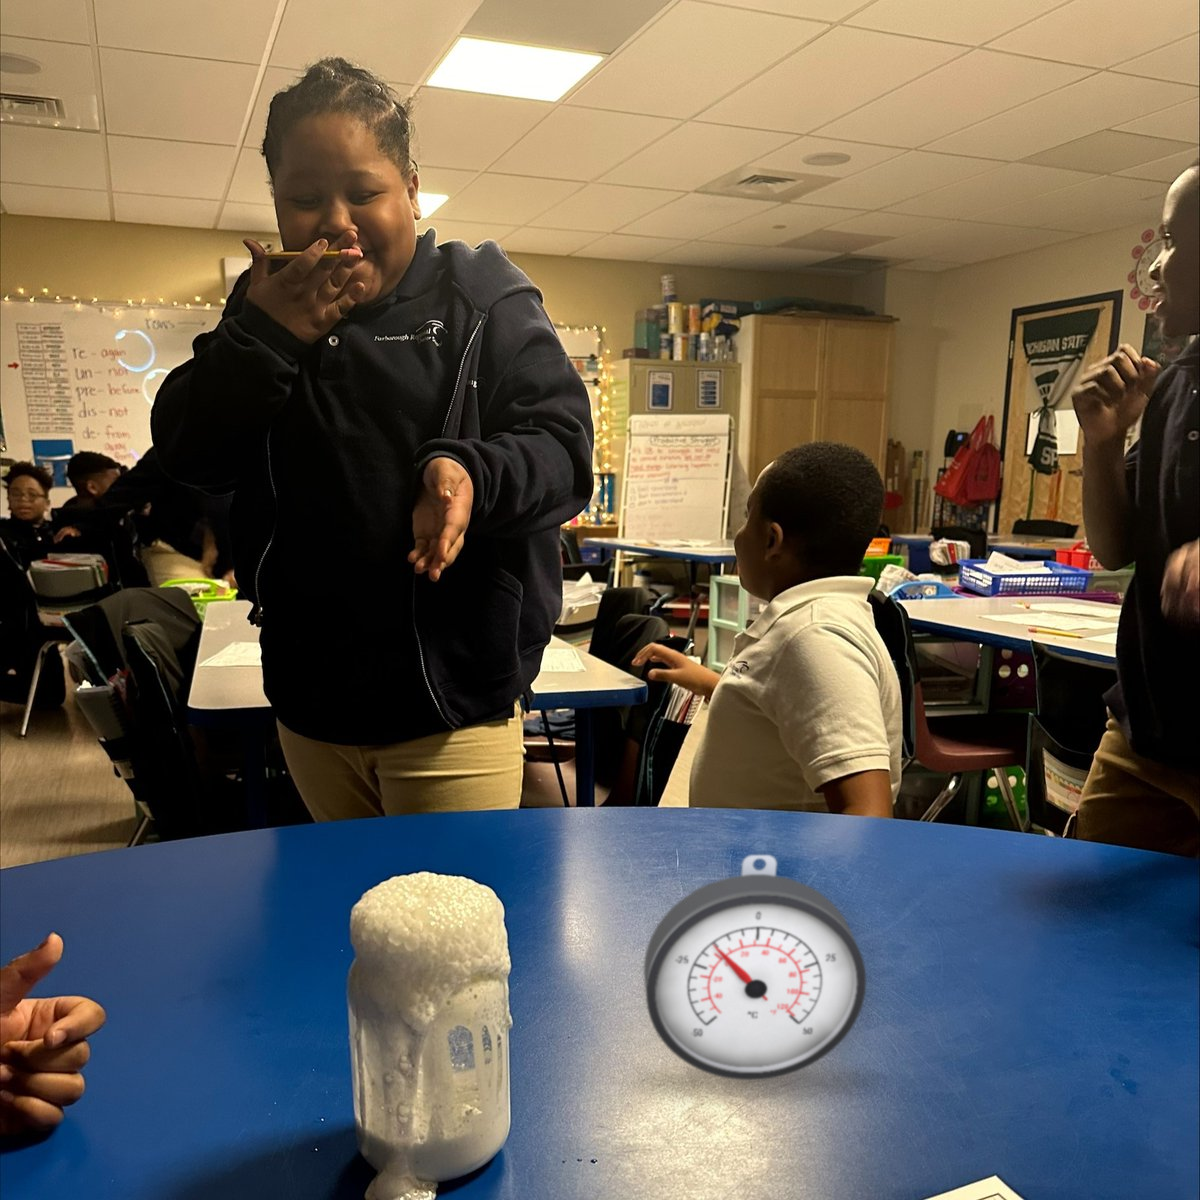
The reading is -15 °C
